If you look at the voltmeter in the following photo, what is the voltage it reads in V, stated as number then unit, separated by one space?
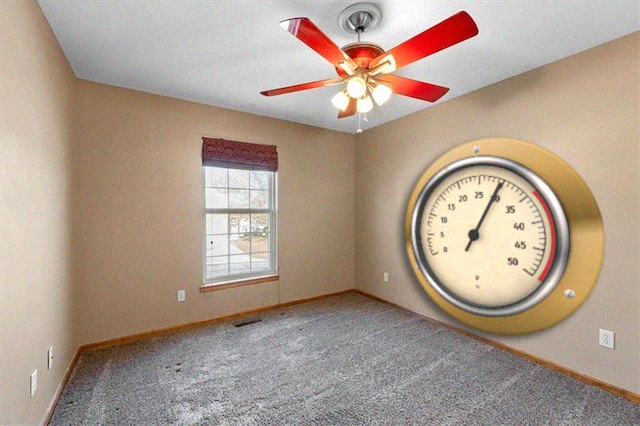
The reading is 30 V
